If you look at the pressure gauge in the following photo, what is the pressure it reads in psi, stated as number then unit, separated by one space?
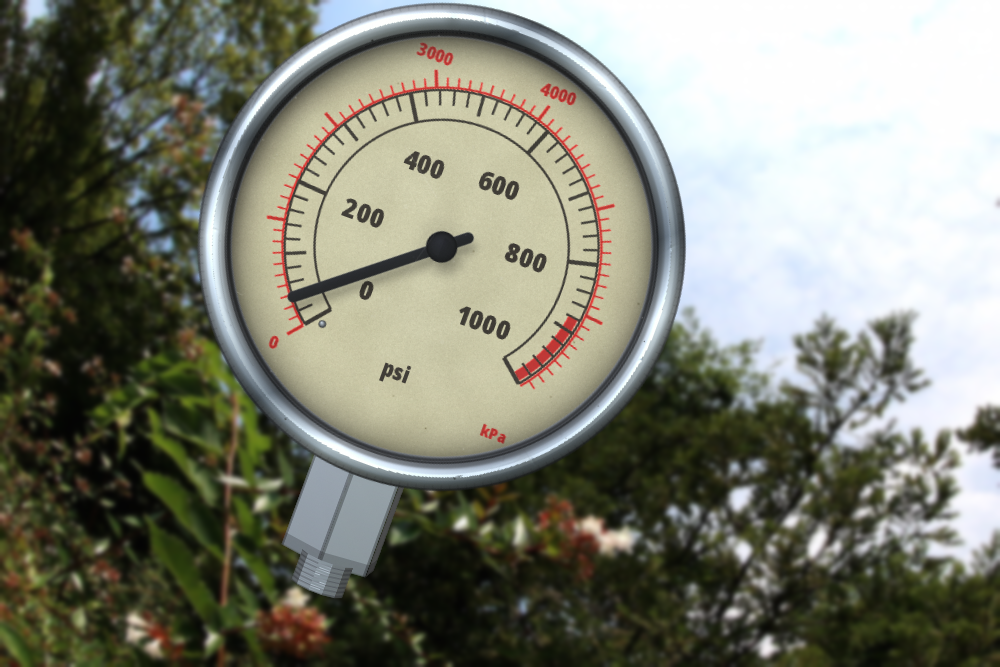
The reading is 40 psi
